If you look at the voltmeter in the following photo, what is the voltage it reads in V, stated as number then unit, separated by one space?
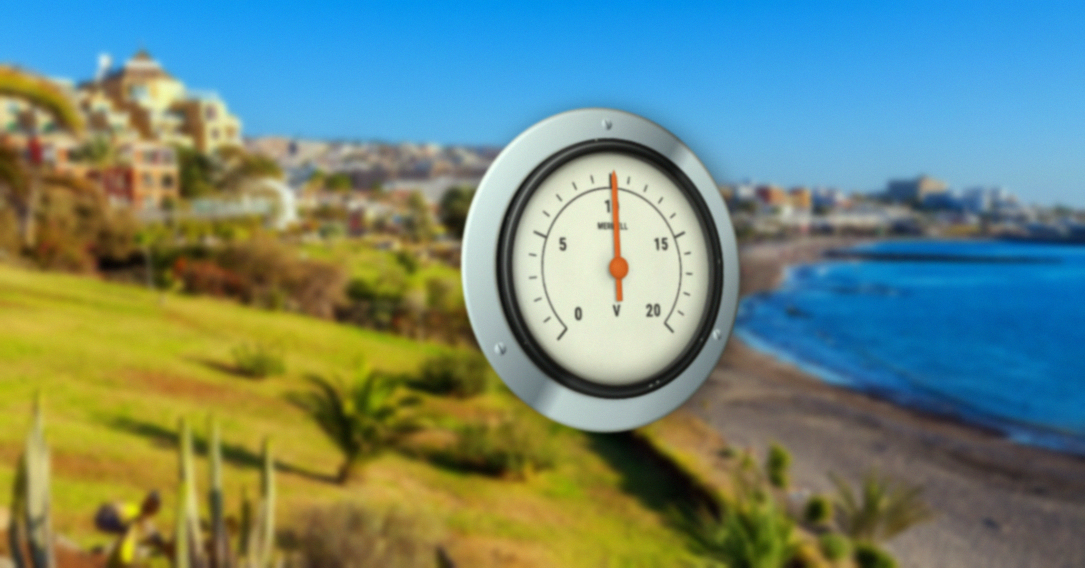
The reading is 10 V
